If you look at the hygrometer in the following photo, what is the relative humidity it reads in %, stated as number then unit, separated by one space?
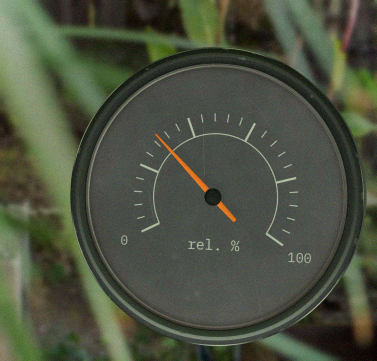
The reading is 30 %
